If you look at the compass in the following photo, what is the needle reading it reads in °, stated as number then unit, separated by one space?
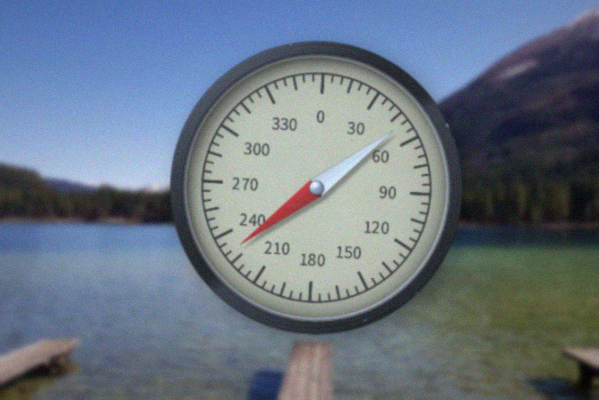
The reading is 230 °
